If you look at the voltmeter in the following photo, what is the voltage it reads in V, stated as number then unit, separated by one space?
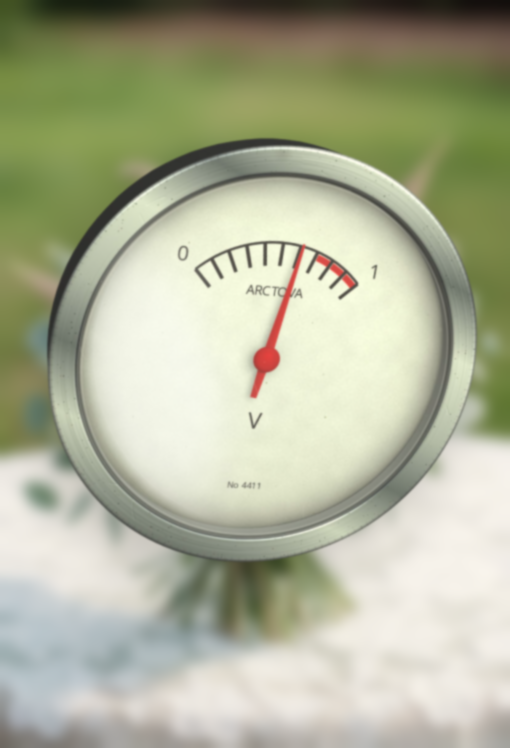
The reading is 0.6 V
